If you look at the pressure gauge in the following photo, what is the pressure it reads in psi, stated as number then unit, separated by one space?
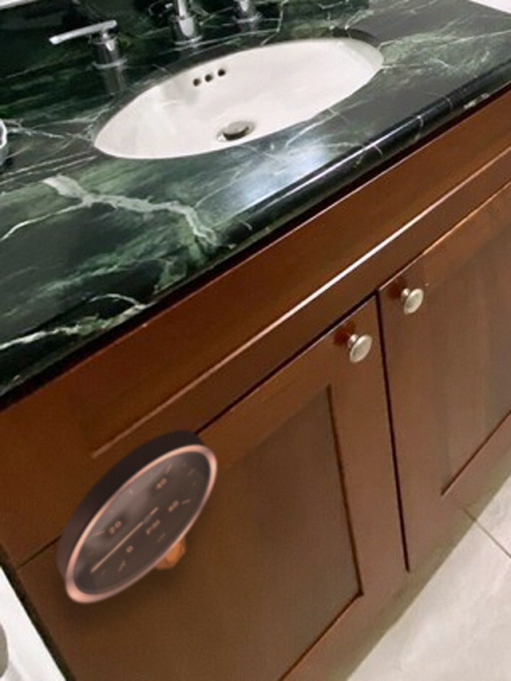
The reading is 10 psi
